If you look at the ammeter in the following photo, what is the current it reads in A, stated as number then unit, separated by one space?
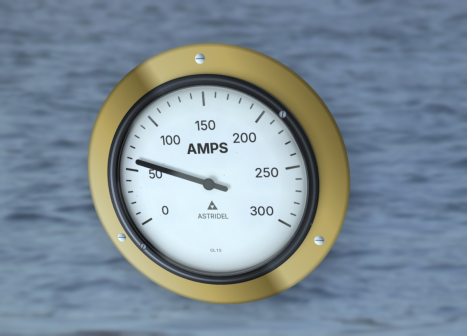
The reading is 60 A
